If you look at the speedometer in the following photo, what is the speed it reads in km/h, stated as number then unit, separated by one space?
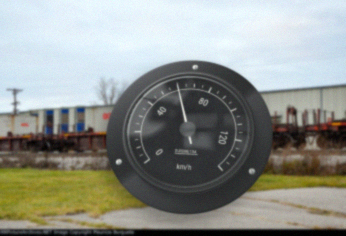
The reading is 60 km/h
